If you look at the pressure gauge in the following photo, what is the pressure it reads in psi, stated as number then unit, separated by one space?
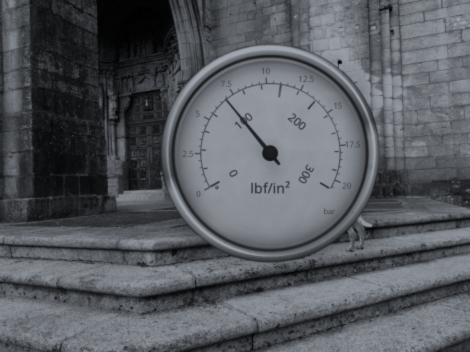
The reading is 100 psi
